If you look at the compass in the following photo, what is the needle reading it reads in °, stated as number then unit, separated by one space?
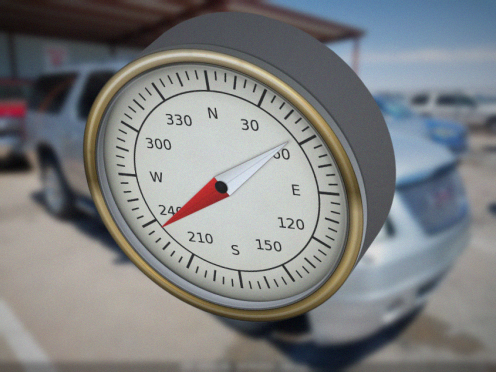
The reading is 235 °
